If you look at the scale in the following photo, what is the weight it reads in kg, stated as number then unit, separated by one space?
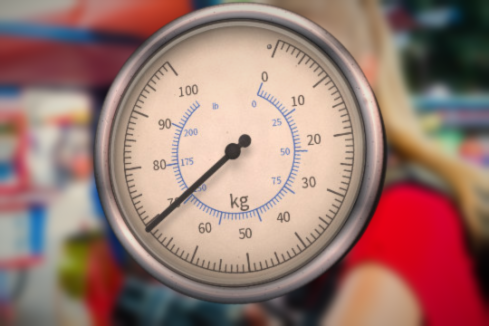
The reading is 69 kg
